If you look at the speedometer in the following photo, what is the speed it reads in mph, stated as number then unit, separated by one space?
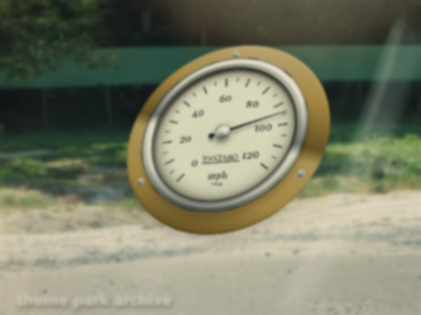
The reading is 95 mph
